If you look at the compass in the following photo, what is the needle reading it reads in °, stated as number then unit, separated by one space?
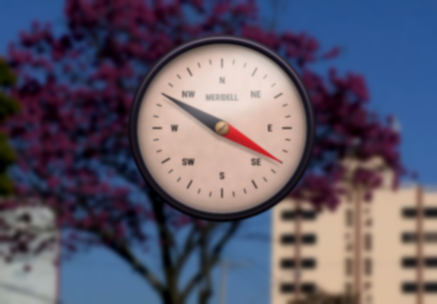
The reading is 120 °
